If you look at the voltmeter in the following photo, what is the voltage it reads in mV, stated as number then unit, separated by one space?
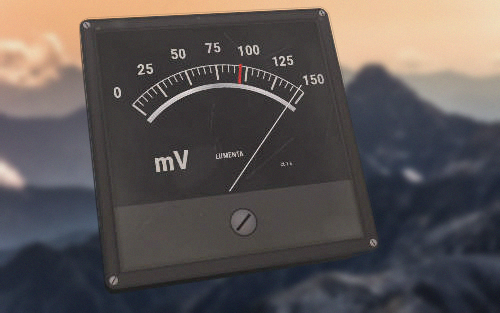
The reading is 145 mV
